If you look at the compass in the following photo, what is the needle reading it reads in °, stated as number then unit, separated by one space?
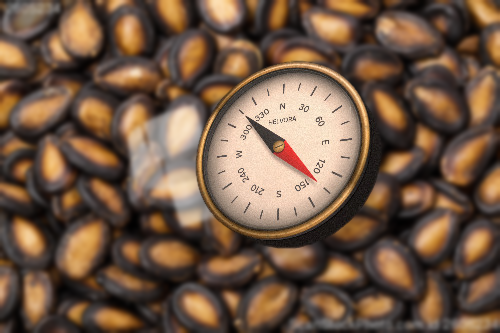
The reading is 135 °
